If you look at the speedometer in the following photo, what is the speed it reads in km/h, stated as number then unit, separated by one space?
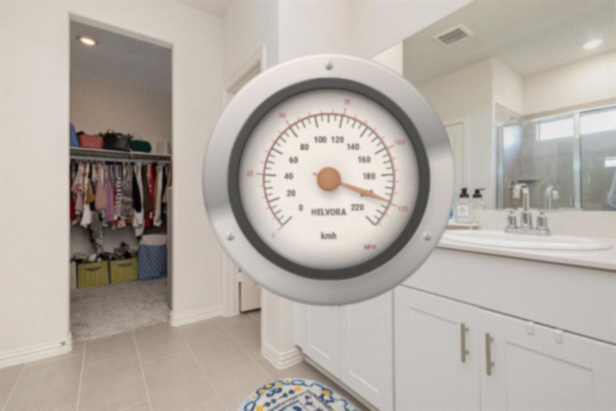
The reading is 200 km/h
